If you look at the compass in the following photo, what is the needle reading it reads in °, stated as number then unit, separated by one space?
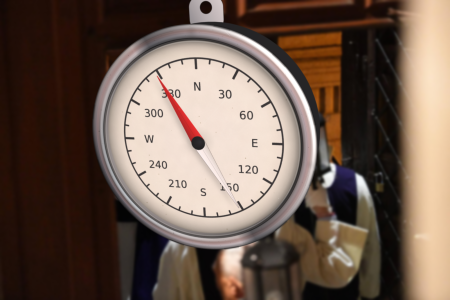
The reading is 330 °
